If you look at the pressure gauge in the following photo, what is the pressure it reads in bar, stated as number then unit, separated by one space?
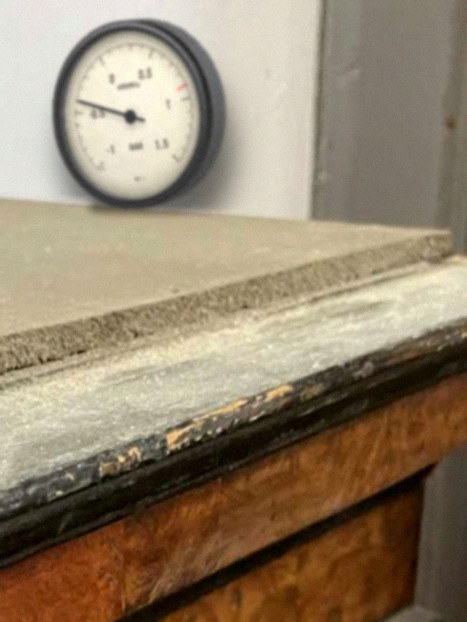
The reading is -0.4 bar
